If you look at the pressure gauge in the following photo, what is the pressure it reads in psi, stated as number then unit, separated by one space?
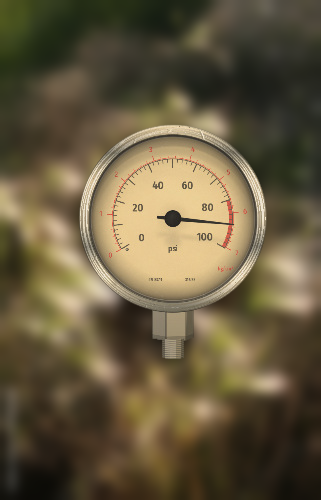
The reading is 90 psi
